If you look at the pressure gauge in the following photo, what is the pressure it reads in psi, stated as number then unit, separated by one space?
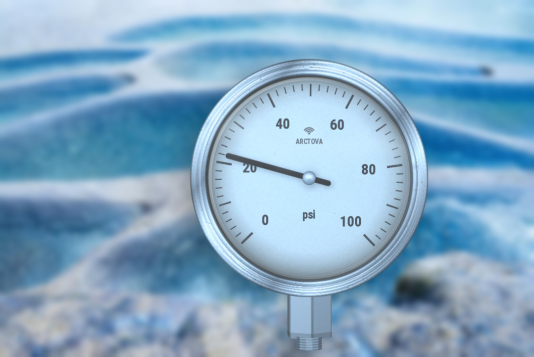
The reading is 22 psi
